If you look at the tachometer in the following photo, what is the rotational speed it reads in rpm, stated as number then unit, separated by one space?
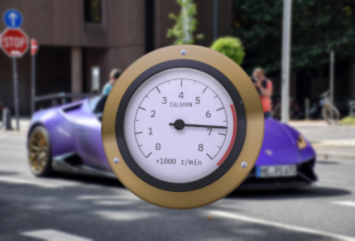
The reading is 6750 rpm
